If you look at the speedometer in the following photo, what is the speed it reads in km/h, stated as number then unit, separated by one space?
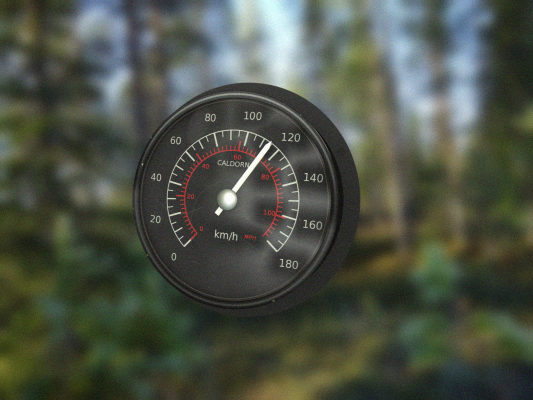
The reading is 115 km/h
